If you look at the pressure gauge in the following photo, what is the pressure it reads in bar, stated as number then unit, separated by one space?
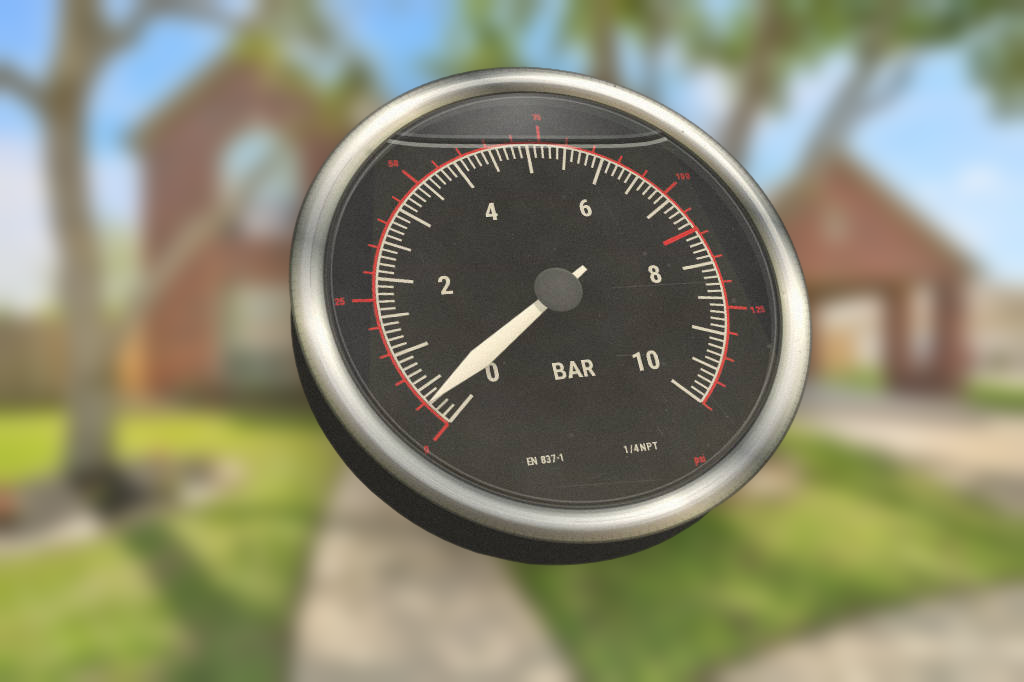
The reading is 0.3 bar
